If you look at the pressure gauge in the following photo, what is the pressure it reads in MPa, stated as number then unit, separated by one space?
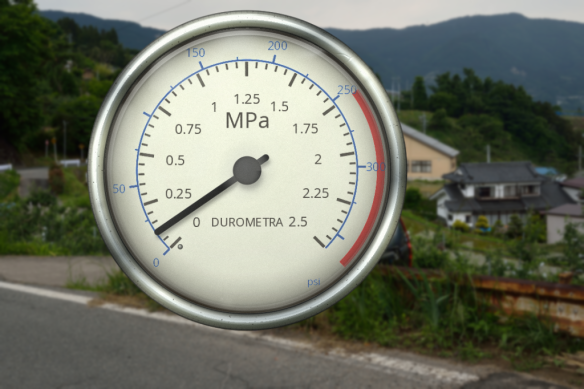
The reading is 0.1 MPa
